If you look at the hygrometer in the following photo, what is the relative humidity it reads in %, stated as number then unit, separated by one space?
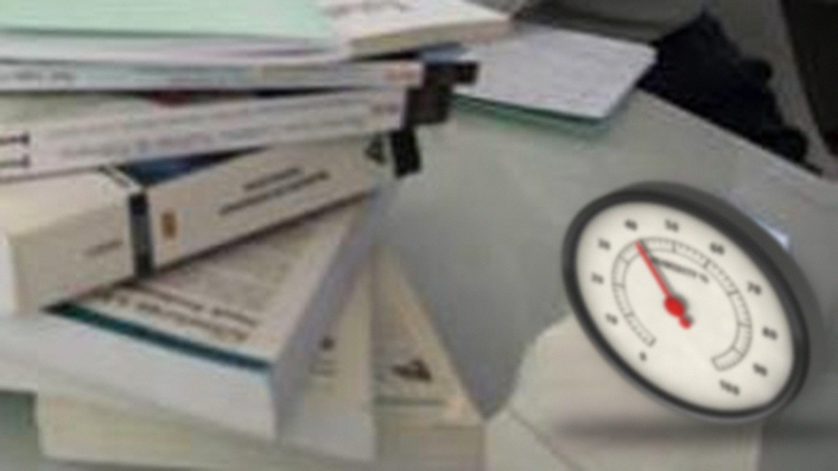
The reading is 40 %
